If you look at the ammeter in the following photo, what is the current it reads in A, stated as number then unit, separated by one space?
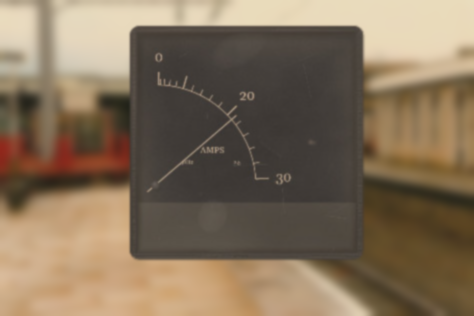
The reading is 21 A
